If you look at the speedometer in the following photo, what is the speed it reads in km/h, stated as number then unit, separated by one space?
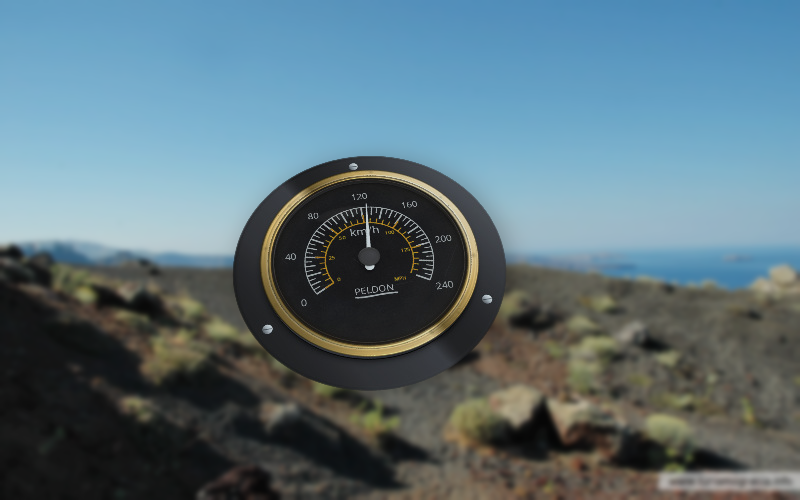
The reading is 125 km/h
